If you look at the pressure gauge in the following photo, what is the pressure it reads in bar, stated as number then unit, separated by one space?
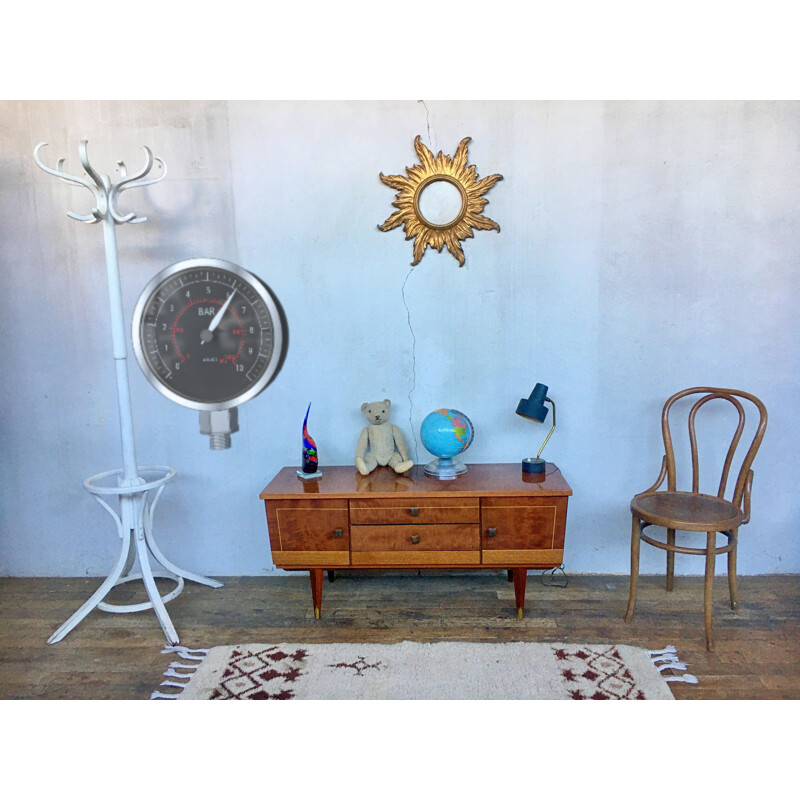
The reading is 6.2 bar
